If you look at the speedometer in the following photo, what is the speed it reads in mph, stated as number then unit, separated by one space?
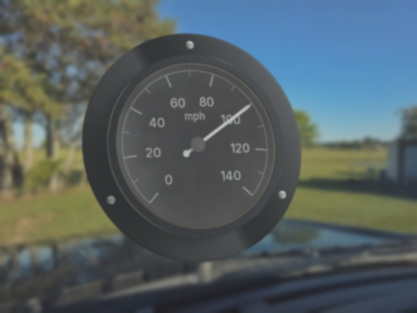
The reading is 100 mph
